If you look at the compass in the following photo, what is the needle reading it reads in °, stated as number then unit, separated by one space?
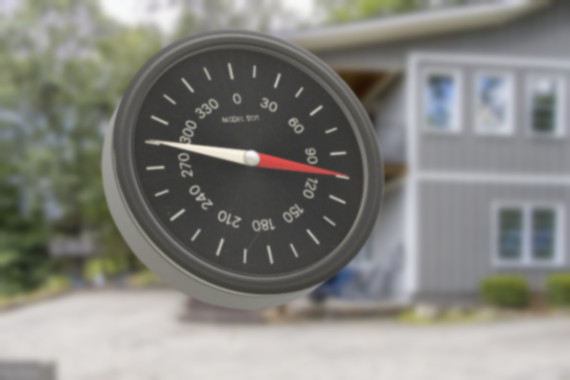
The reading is 105 °
